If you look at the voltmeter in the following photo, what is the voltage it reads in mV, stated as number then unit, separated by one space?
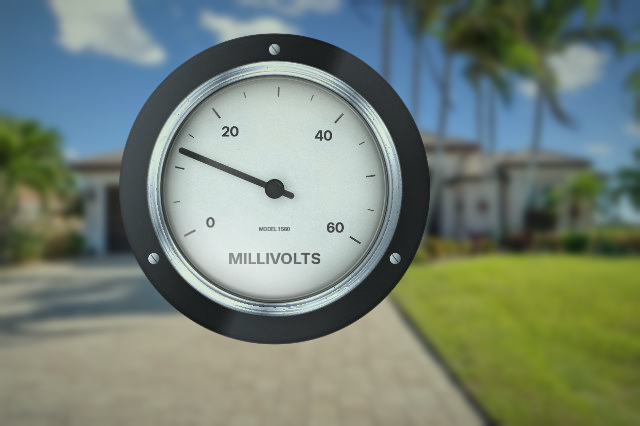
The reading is 12.5 mV
